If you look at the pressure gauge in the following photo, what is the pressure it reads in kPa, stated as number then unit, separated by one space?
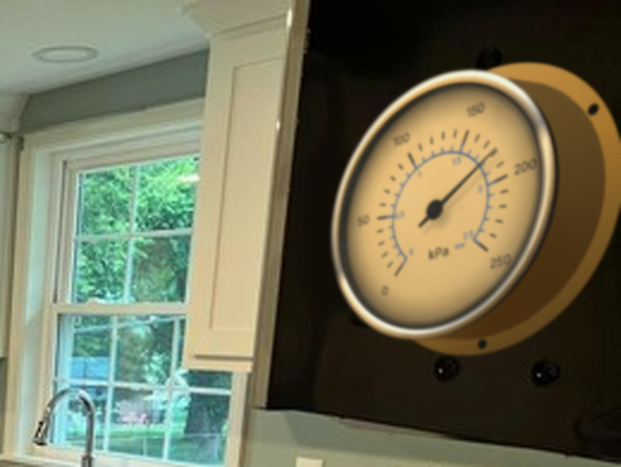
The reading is 180 kPa
